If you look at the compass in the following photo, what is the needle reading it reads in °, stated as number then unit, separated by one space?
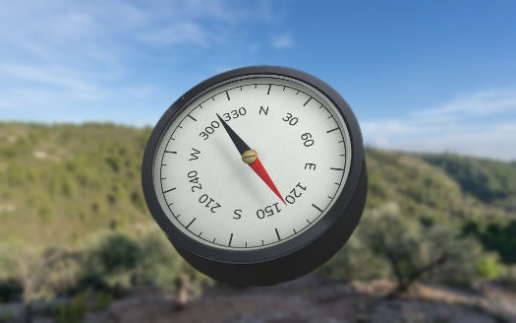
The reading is 135 °
